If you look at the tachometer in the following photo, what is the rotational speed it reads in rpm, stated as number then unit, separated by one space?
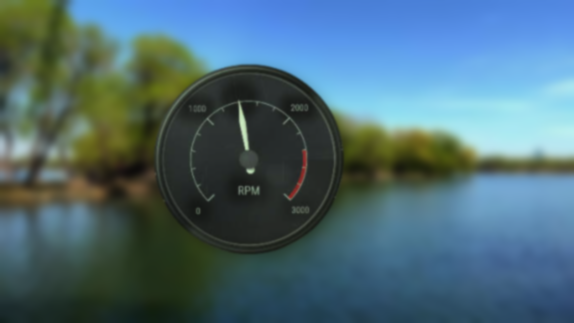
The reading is 1400 rpm
